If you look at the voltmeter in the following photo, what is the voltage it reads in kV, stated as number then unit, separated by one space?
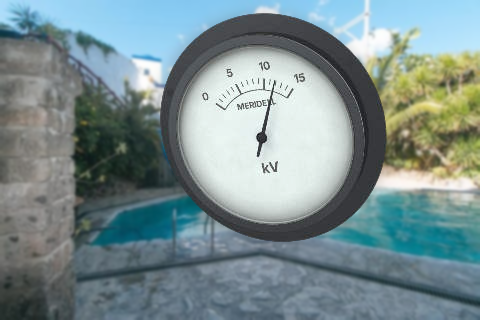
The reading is 12 kV
